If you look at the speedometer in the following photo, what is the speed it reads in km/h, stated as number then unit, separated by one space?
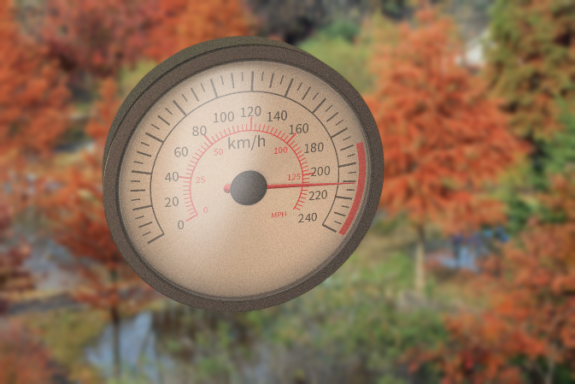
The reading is 210 km/h
